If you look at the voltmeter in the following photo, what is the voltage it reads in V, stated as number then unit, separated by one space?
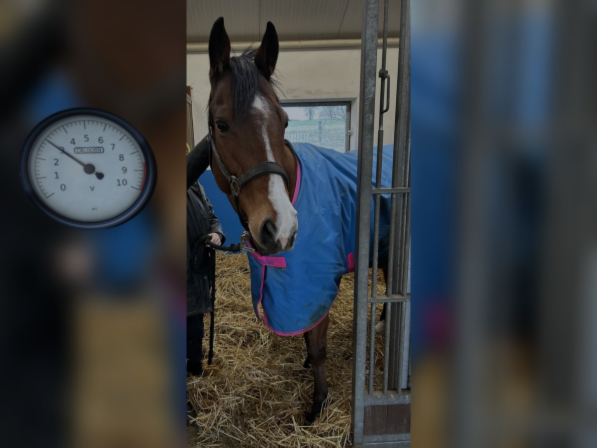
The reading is 3 V
